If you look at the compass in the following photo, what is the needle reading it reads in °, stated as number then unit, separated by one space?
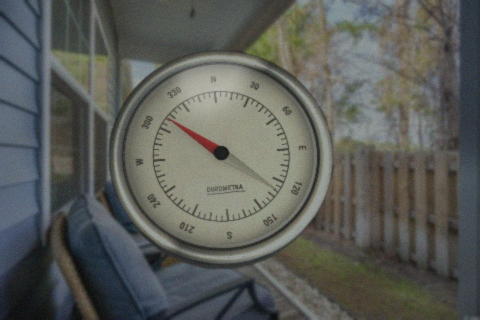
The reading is 310 °
